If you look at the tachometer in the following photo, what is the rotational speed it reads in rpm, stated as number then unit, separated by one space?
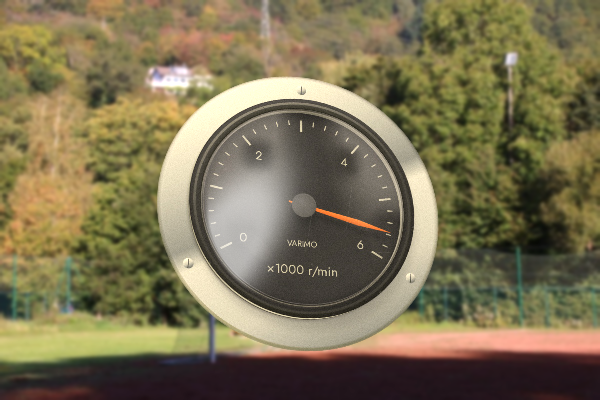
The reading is 5600 rpm
